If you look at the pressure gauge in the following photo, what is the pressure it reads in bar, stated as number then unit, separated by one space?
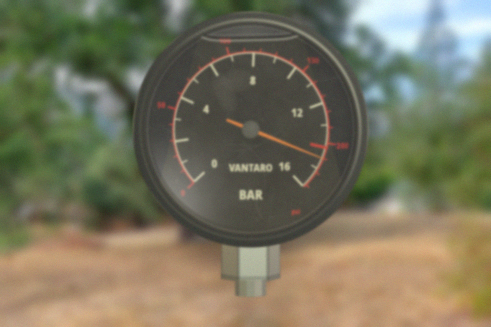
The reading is 14.5 bar
